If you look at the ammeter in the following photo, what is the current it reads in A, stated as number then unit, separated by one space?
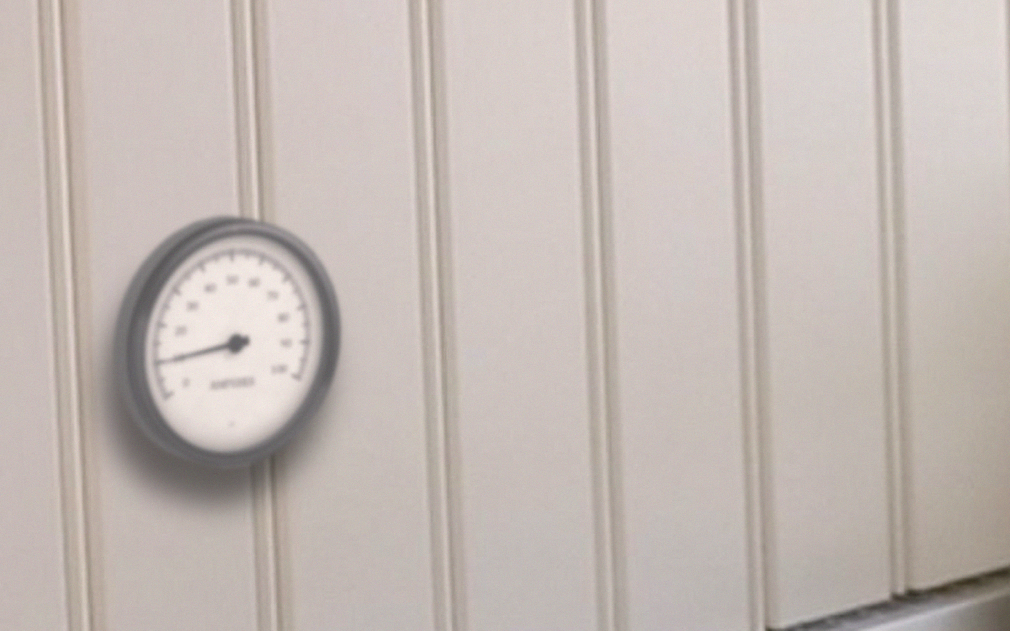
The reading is 10 A
